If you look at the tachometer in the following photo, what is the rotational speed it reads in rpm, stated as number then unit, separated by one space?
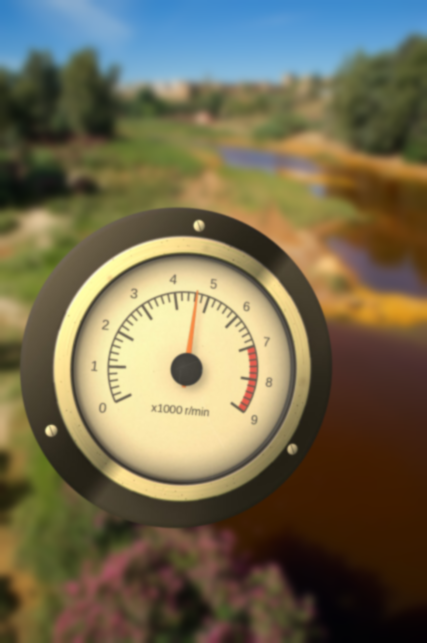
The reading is 4600 rpm
